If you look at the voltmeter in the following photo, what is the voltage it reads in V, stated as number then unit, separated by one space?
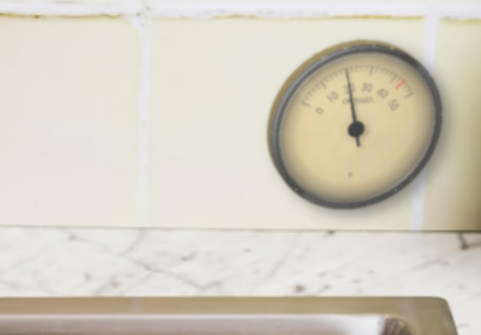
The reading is 20 V
